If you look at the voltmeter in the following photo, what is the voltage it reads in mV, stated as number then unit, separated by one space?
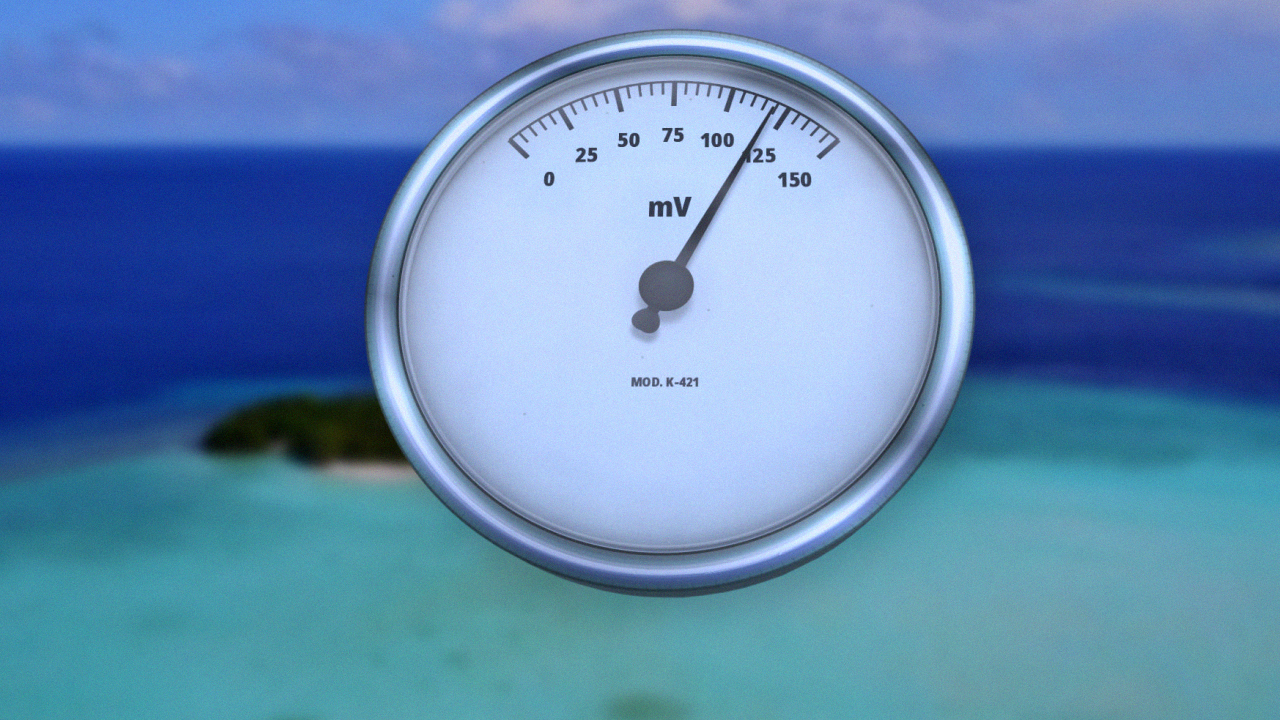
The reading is 120 mV
